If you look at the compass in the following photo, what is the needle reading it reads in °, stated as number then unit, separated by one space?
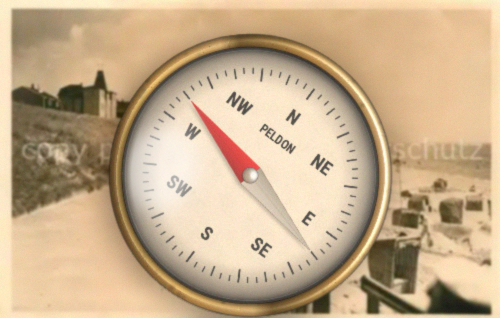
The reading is 285 °
